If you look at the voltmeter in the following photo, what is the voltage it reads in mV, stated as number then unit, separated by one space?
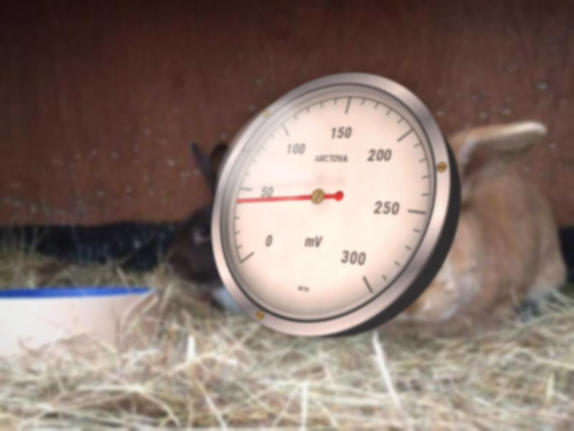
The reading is 40 mV
